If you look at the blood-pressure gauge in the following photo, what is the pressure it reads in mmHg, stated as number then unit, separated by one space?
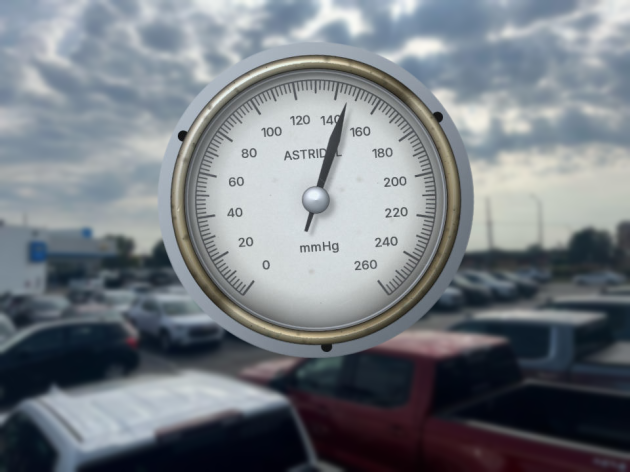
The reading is 146 mmHg
